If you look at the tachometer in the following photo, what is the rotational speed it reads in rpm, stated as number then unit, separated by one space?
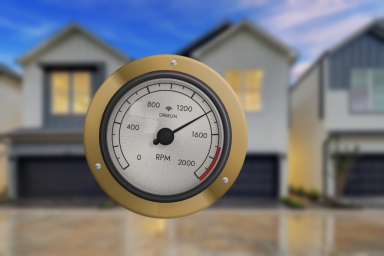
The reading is 1400 rpm
